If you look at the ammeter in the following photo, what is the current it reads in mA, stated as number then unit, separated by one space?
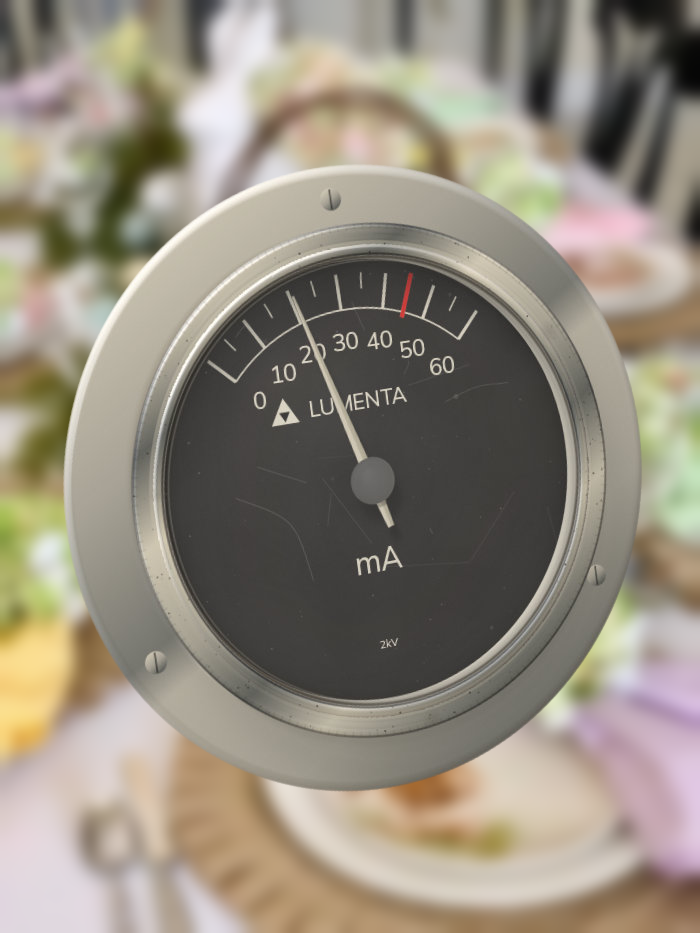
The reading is 20 mA
